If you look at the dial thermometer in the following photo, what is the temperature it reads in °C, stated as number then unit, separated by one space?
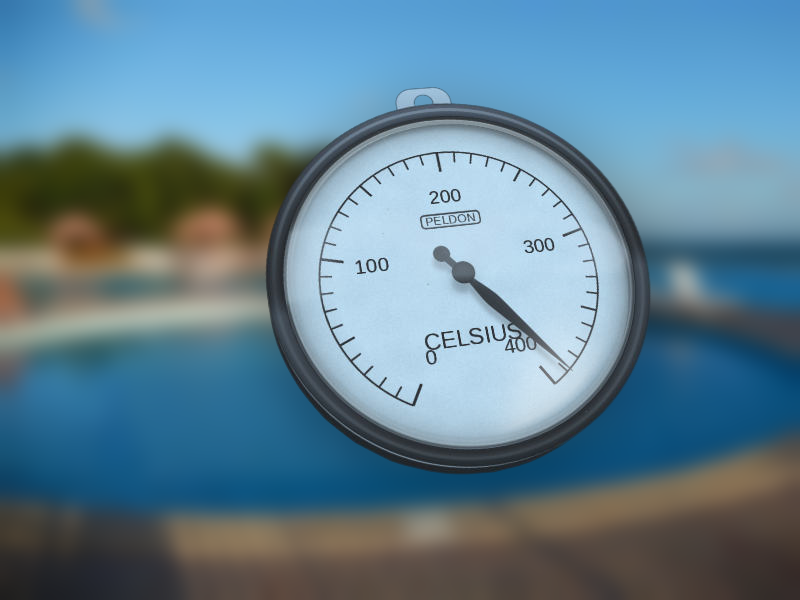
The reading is 390 °C
